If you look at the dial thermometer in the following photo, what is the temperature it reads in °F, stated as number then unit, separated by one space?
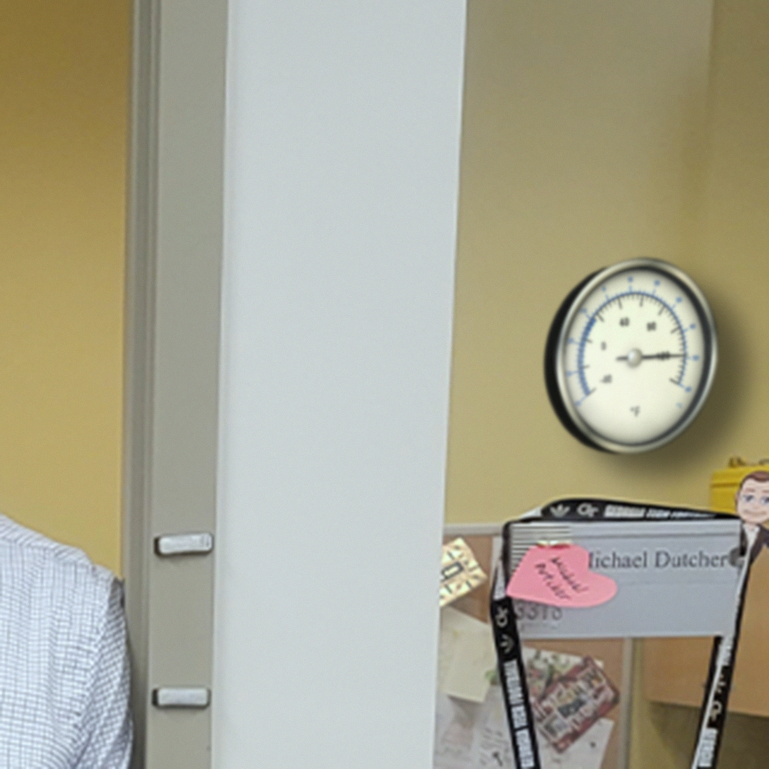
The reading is 120 °F
